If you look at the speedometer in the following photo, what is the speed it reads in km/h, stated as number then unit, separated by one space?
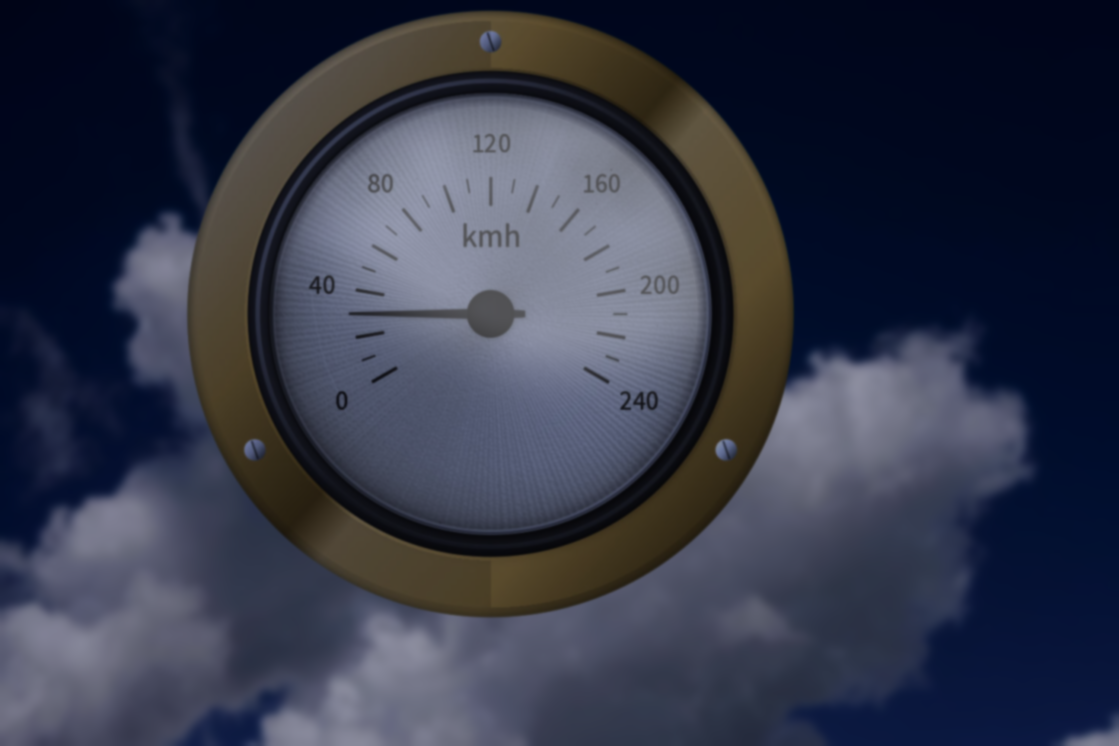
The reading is 30 km/h
